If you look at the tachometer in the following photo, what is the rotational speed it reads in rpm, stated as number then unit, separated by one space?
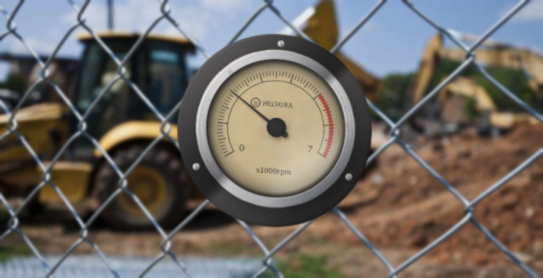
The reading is 2000 rpm
